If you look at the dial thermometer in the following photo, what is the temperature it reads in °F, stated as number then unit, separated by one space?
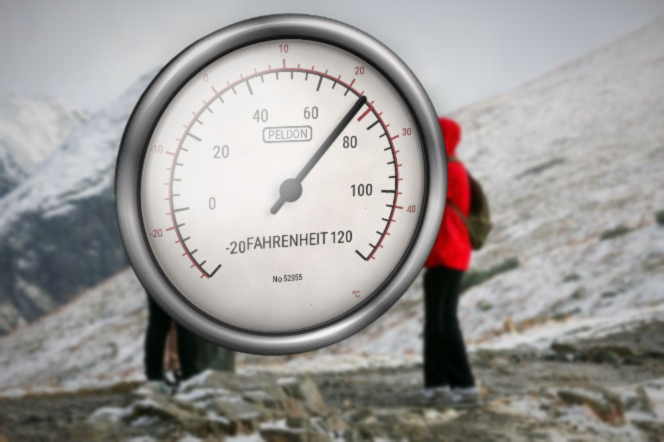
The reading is 72 °F
